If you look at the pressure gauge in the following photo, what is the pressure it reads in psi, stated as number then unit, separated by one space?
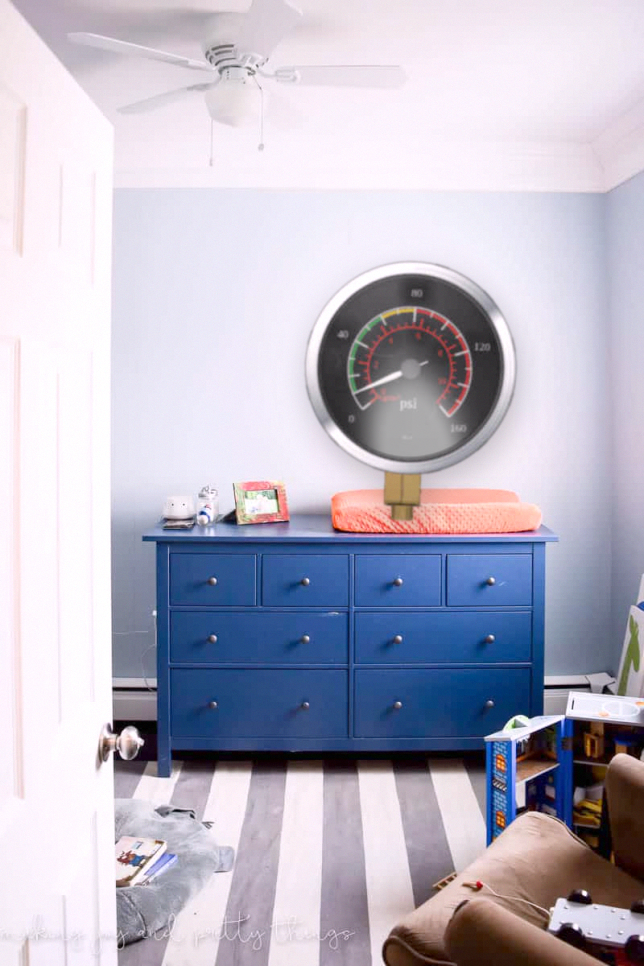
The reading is 10 psi
